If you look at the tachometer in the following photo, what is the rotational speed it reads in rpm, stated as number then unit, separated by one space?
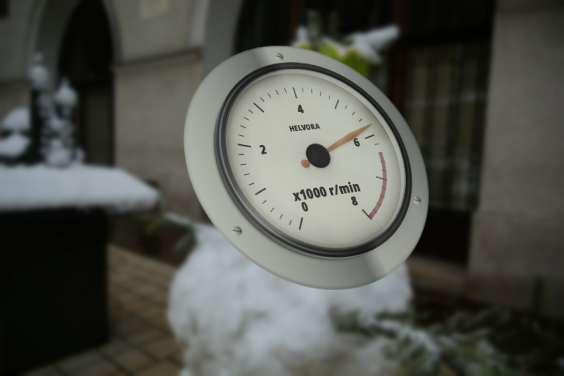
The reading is 5800 rpm
